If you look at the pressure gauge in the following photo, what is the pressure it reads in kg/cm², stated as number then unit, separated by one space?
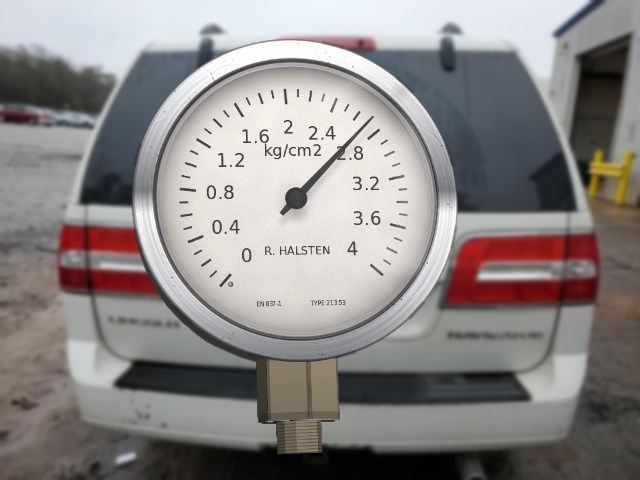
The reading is 2.7 kg/cm²
